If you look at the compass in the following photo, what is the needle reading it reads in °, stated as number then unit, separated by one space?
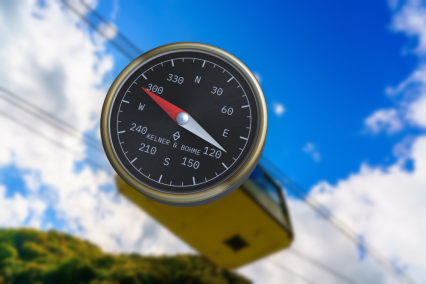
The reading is 290 °
